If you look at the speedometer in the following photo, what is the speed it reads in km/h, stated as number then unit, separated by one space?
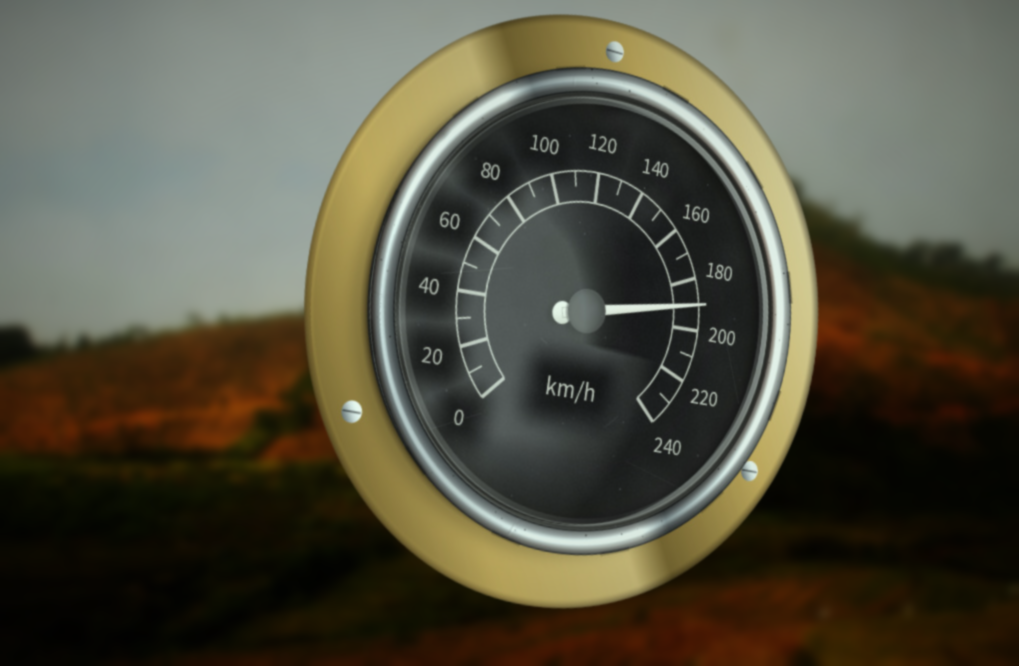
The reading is 190 km/h
